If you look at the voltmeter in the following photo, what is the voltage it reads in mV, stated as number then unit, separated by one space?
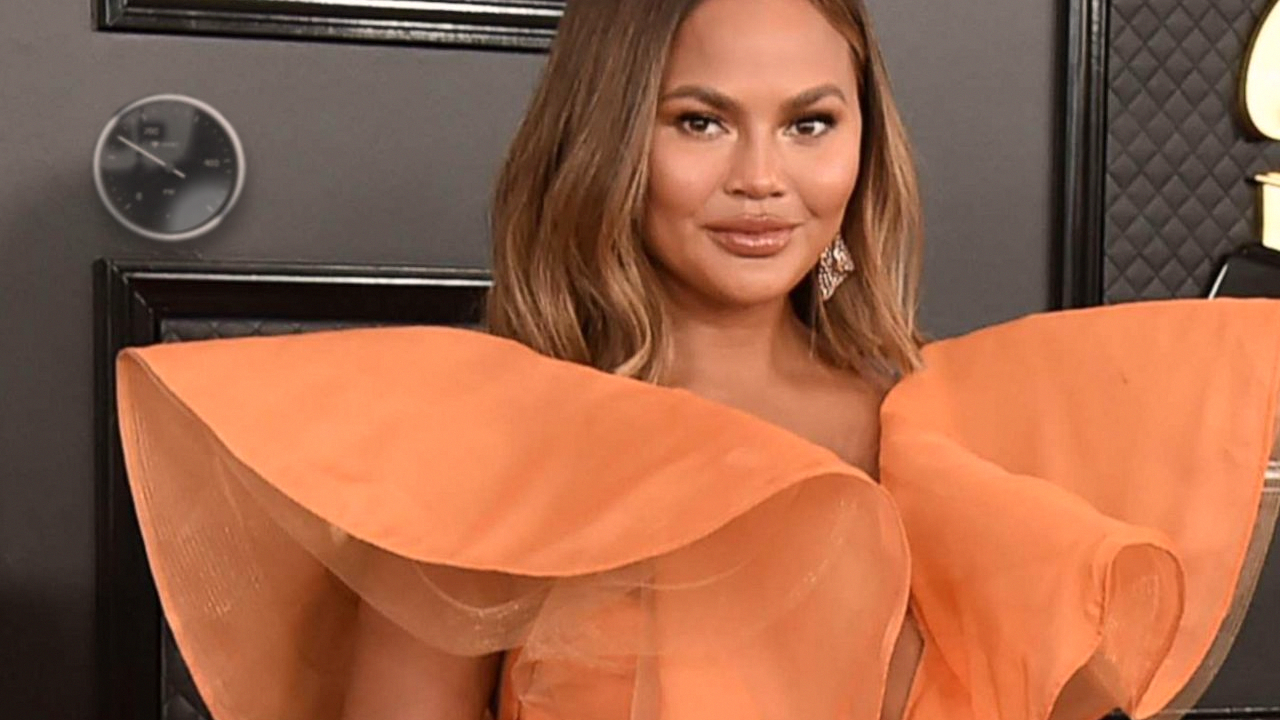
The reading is 140 mV
